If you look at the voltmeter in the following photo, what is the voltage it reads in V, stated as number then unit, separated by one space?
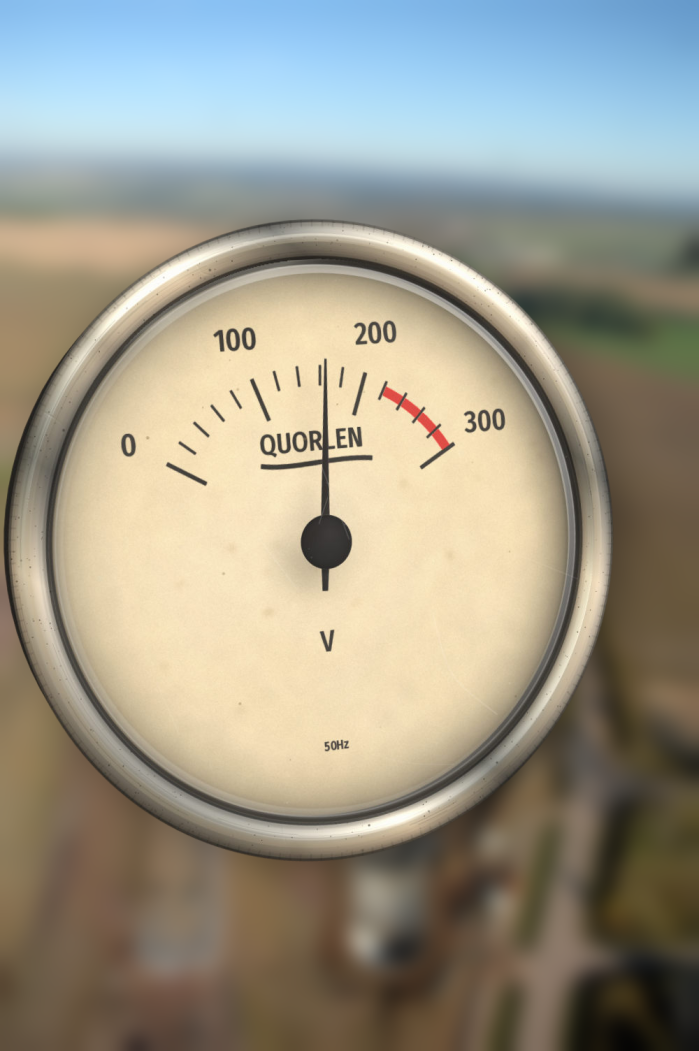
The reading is 160 V
